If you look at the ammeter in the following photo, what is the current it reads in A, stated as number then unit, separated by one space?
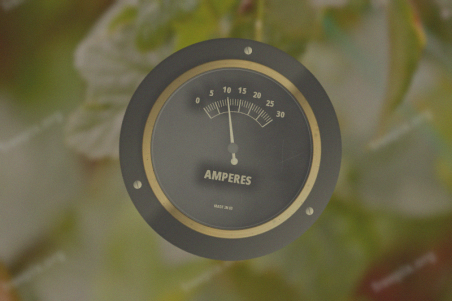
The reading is 10 A
